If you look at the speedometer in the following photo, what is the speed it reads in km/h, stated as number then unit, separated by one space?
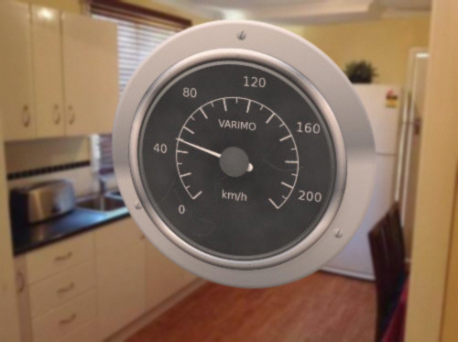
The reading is 50 km/h
